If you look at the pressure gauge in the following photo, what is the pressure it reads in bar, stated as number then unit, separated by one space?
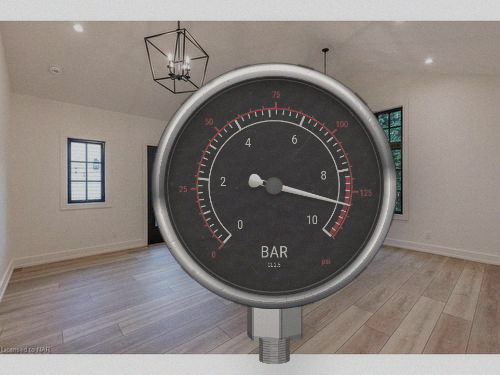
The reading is 9 bar
